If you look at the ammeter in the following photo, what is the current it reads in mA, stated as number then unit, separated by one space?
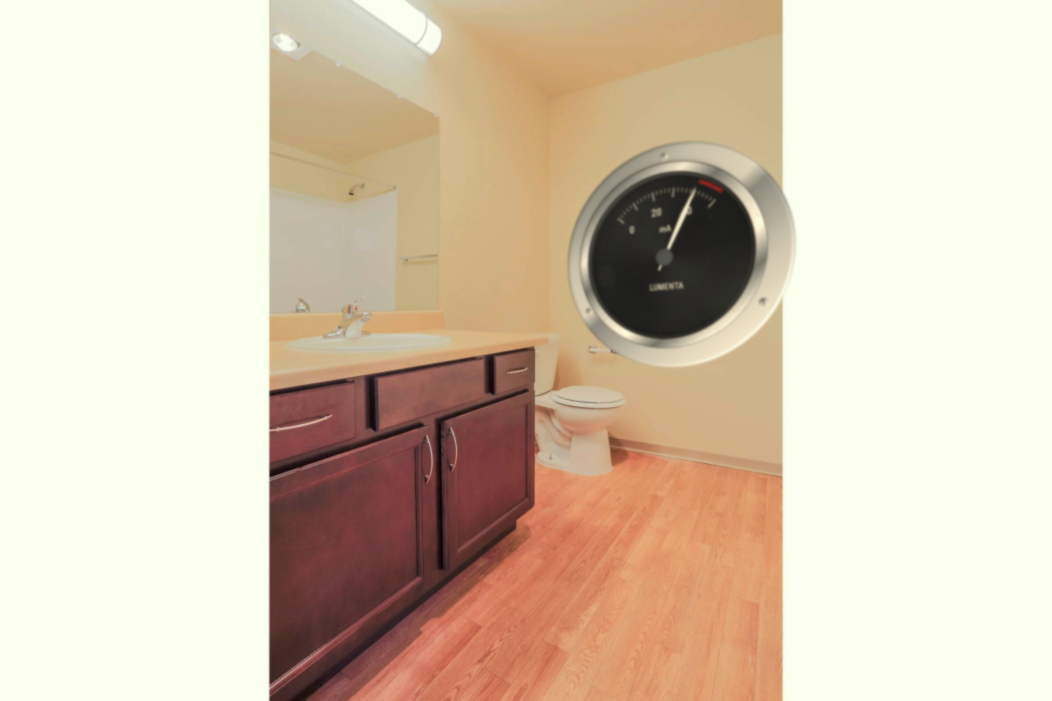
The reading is 40 mA
